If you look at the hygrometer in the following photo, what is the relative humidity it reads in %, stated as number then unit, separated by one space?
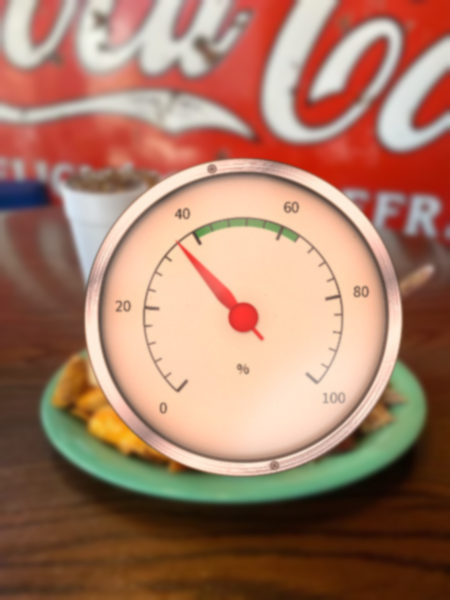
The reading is 36 %
